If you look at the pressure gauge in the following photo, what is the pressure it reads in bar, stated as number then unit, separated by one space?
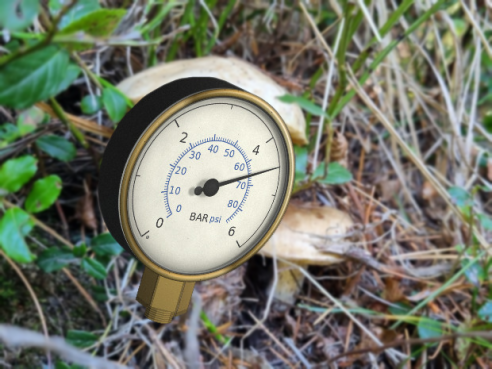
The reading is 4.5 bar
